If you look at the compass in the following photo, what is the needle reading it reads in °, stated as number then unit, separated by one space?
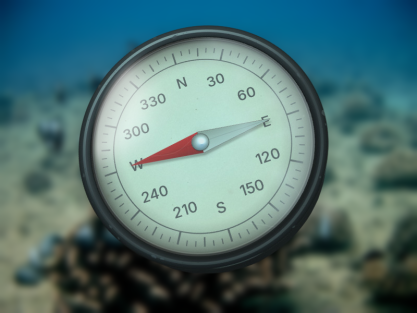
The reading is 270 °
